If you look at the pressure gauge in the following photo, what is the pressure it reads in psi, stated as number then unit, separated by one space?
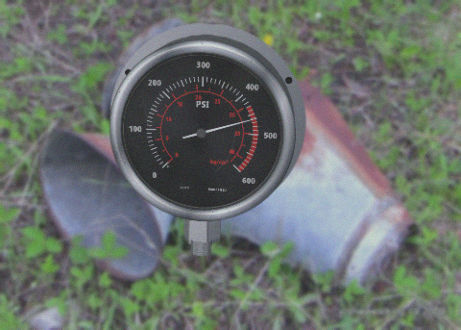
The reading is 460 psi
